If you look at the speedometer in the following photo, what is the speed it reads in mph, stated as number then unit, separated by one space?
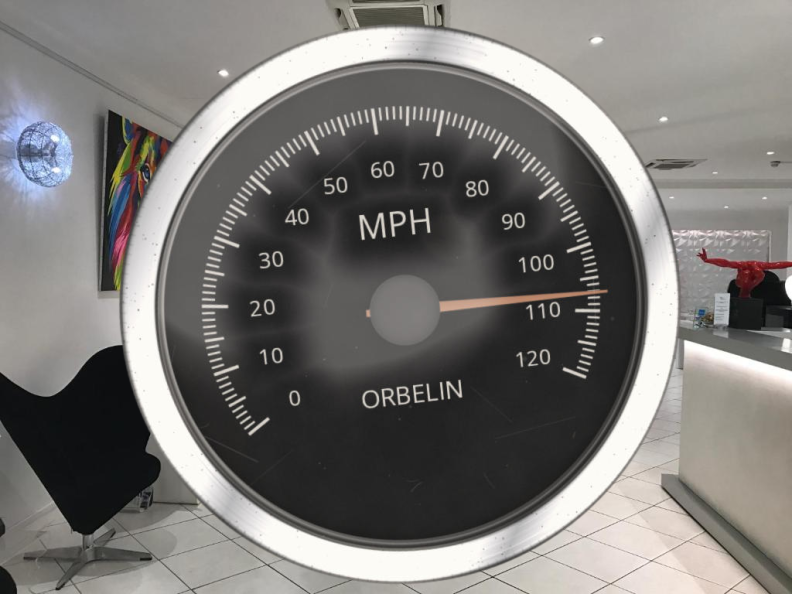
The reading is 107 mph
